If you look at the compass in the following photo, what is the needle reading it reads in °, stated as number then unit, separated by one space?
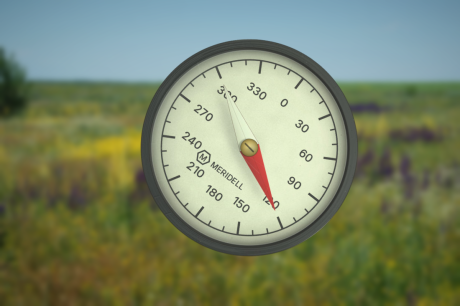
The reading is 120 °
